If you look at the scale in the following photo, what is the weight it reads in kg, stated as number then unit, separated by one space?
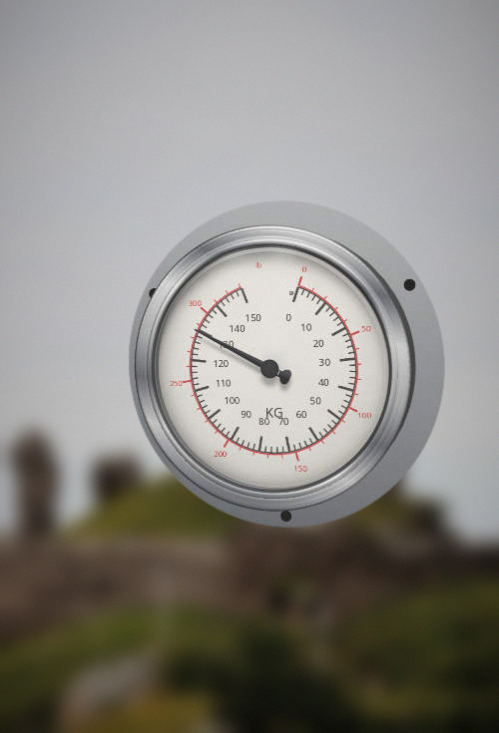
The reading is 130 kg
